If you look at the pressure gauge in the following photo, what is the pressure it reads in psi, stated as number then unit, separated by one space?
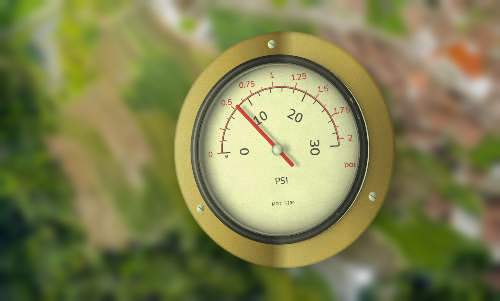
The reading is 8 psi
